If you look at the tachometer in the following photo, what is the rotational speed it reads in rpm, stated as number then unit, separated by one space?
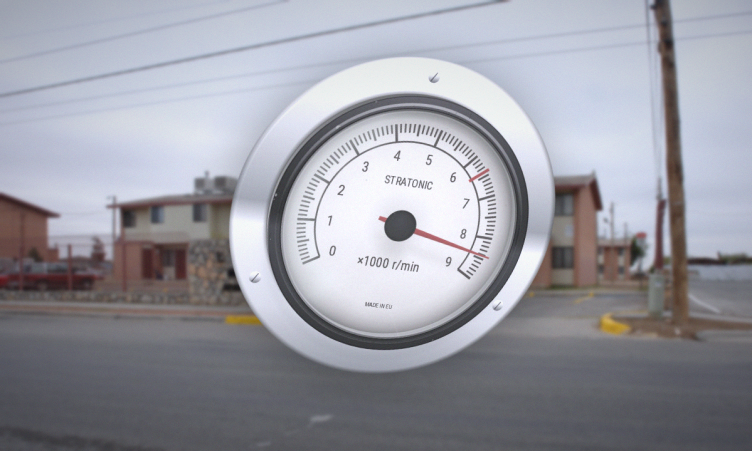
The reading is 8400 rpm
